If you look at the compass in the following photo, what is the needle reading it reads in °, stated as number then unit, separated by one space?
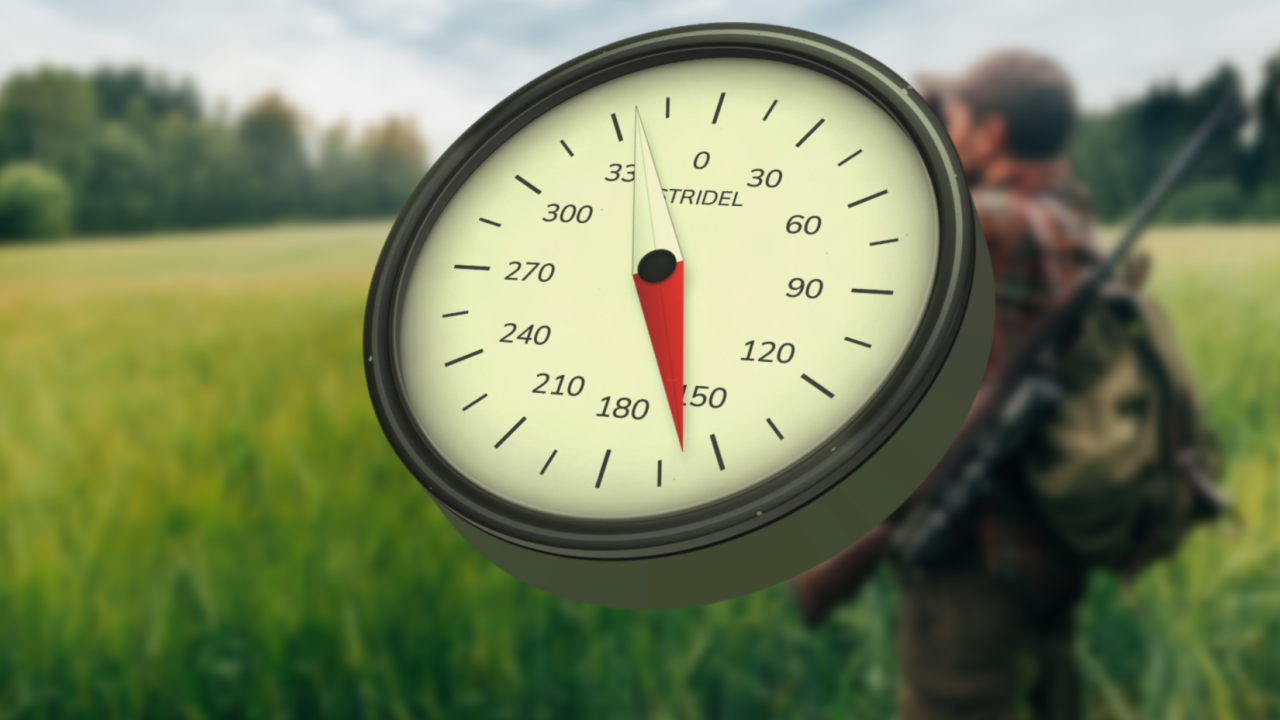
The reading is 157.5 °
